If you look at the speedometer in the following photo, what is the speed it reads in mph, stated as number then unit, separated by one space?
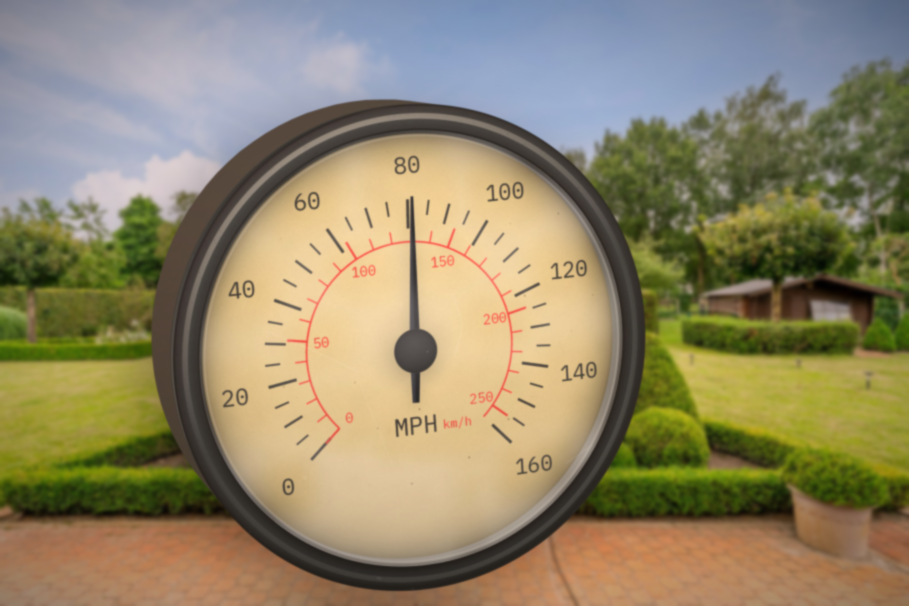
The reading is 80 mph
